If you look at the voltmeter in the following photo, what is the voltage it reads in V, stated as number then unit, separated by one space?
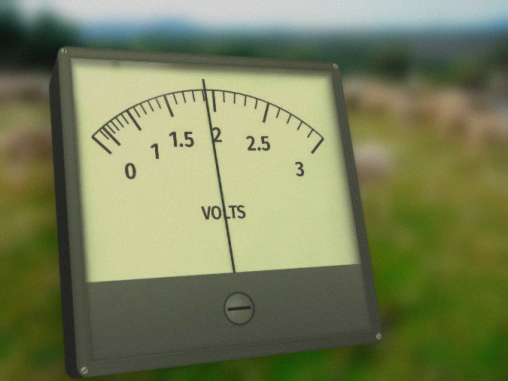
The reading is 1.9 V
